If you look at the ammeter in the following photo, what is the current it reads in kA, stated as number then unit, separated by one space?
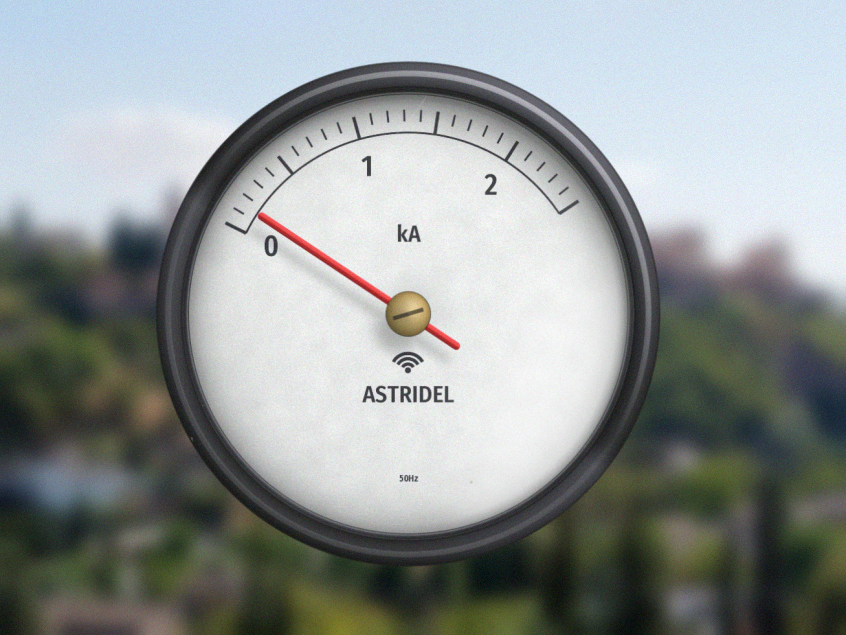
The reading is 0.15 kA
